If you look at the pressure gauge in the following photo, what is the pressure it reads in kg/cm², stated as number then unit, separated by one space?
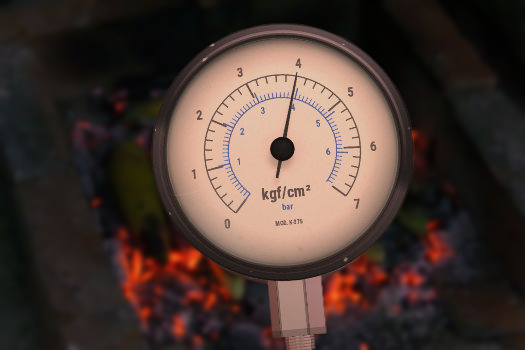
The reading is 4 kg/cm²
